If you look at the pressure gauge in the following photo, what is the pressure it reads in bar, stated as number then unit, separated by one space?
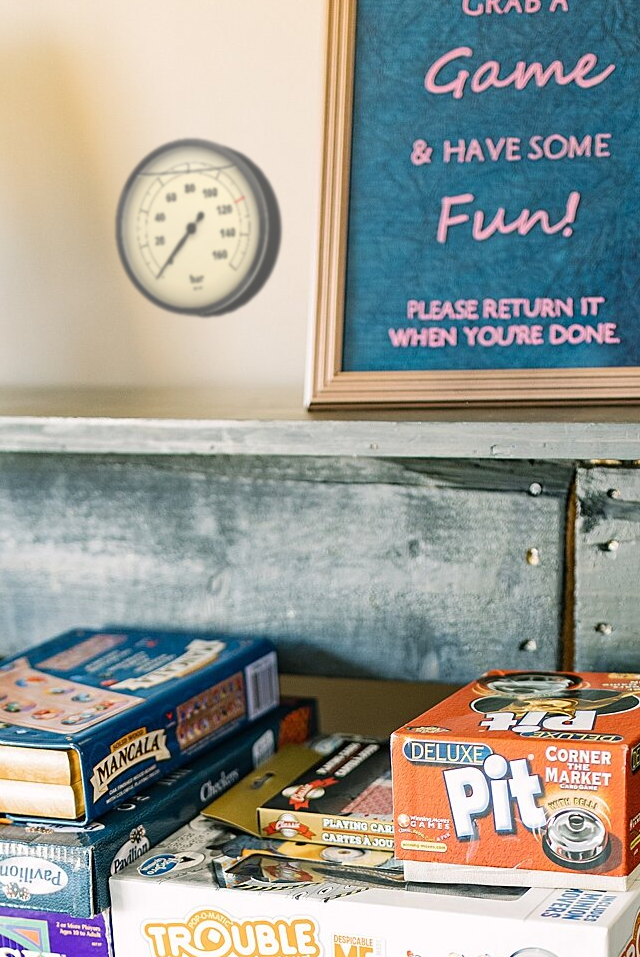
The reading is 0 bar
